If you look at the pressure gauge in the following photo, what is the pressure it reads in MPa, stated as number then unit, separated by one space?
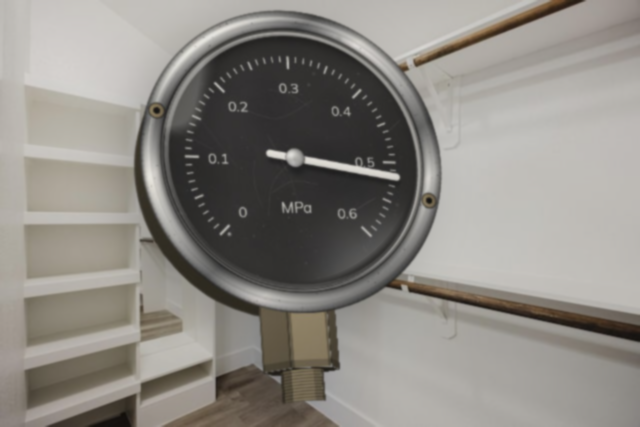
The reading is 0.52 MPa
